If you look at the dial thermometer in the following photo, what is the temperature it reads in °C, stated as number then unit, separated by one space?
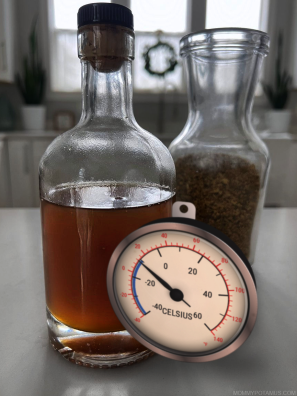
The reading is -10 °C
